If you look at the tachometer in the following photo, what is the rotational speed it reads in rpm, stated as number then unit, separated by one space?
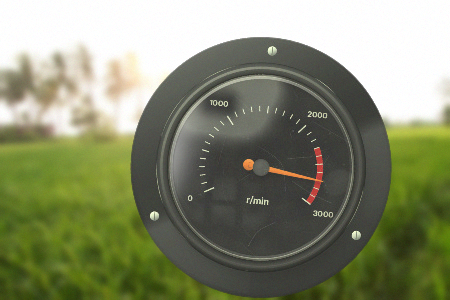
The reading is 2700 rpm
